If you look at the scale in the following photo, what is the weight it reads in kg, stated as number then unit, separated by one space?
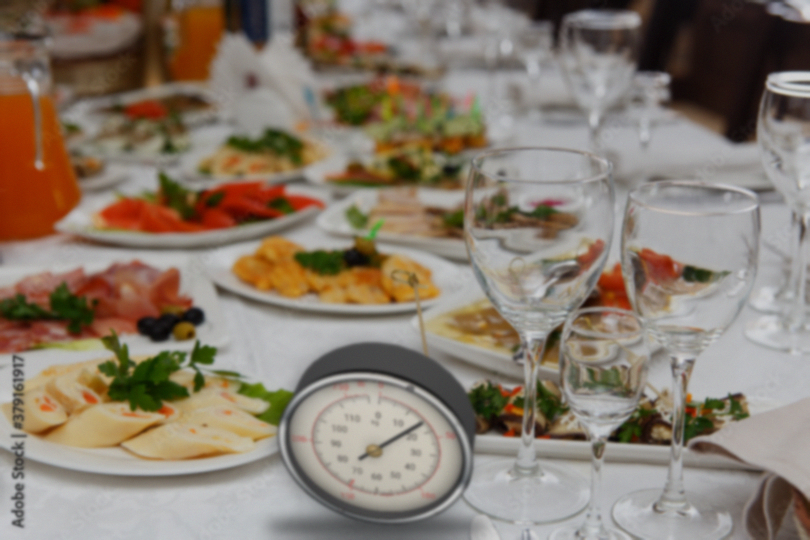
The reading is 15 kg
